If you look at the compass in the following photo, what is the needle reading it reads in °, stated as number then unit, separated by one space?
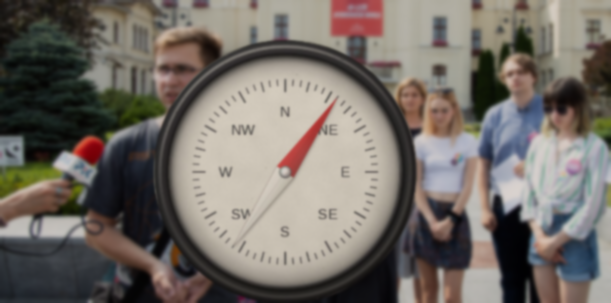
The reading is 35 °
